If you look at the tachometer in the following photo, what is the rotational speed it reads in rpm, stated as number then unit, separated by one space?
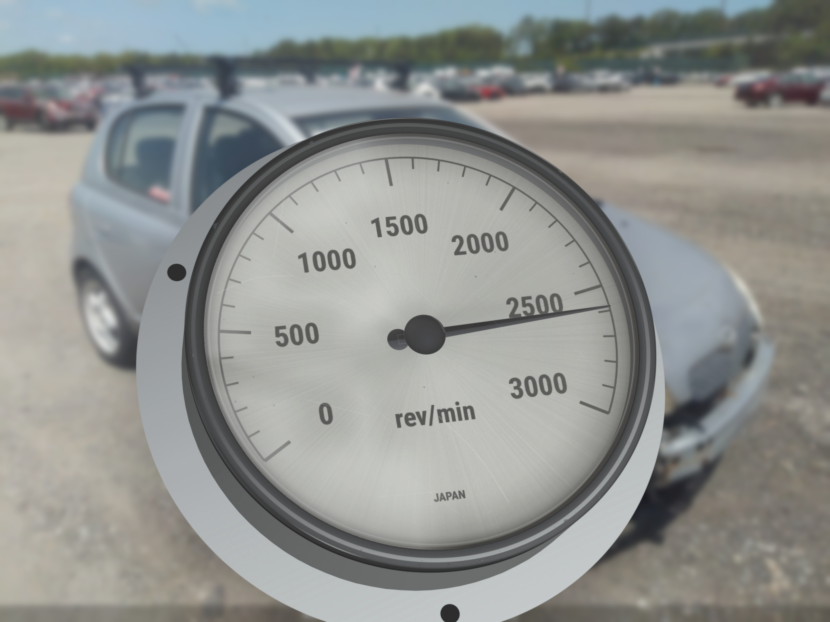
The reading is 2600 rpm
